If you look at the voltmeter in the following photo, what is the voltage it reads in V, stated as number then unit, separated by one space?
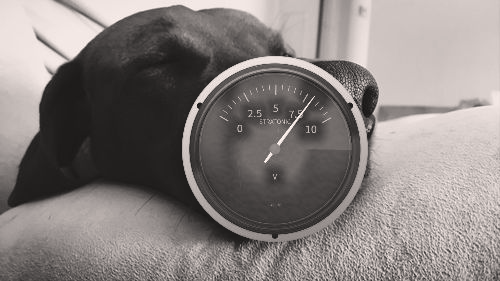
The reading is 8 V
